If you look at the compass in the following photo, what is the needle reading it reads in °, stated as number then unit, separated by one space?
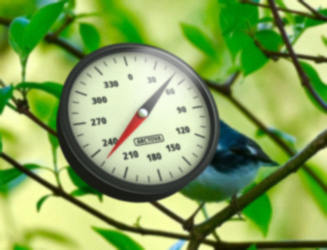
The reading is 230 °
